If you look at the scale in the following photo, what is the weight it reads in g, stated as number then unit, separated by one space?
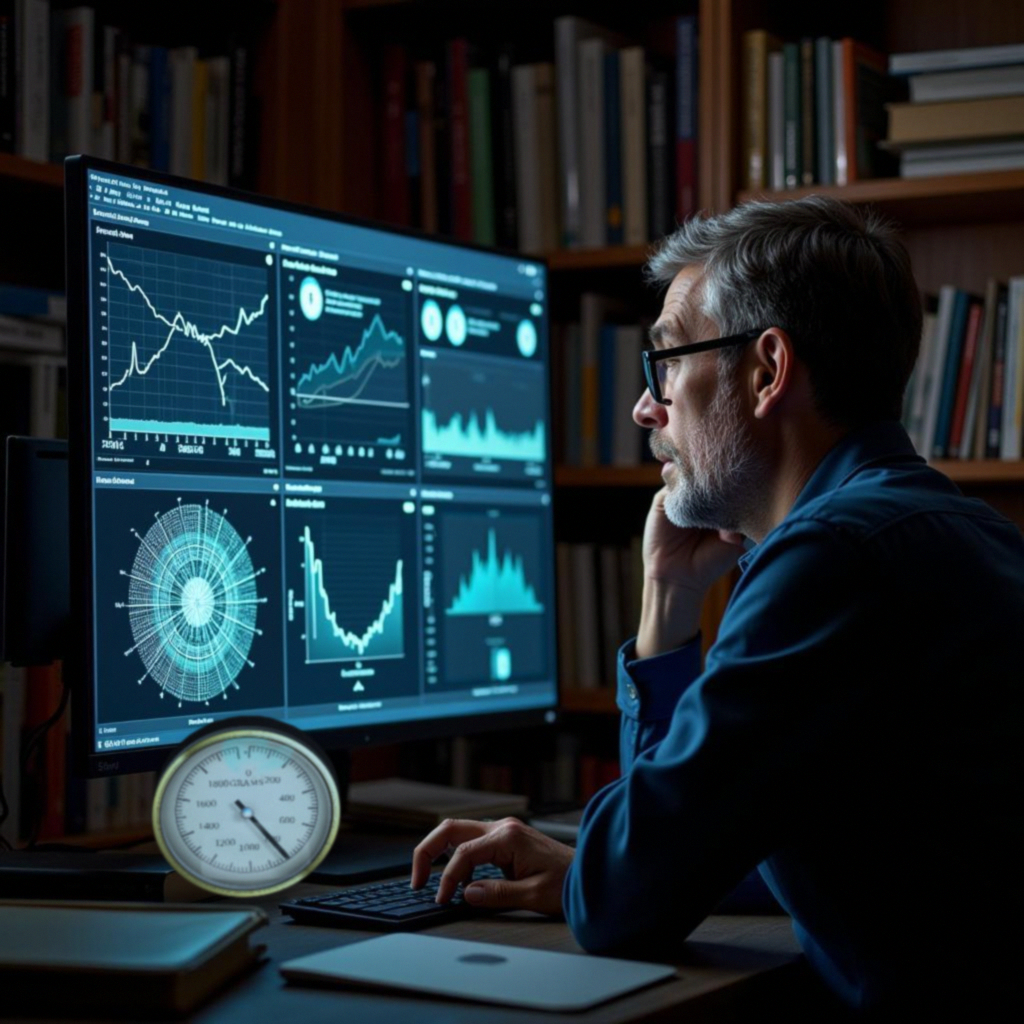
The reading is 800 g
